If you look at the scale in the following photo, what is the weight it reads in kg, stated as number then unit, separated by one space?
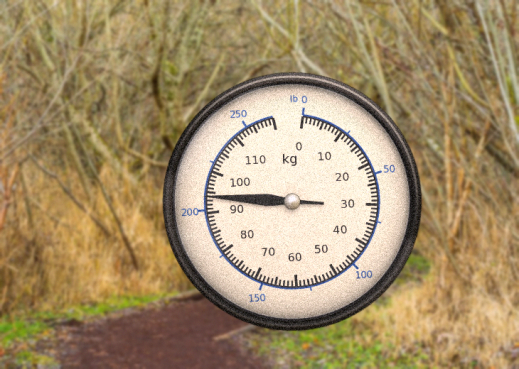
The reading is 94 kg
